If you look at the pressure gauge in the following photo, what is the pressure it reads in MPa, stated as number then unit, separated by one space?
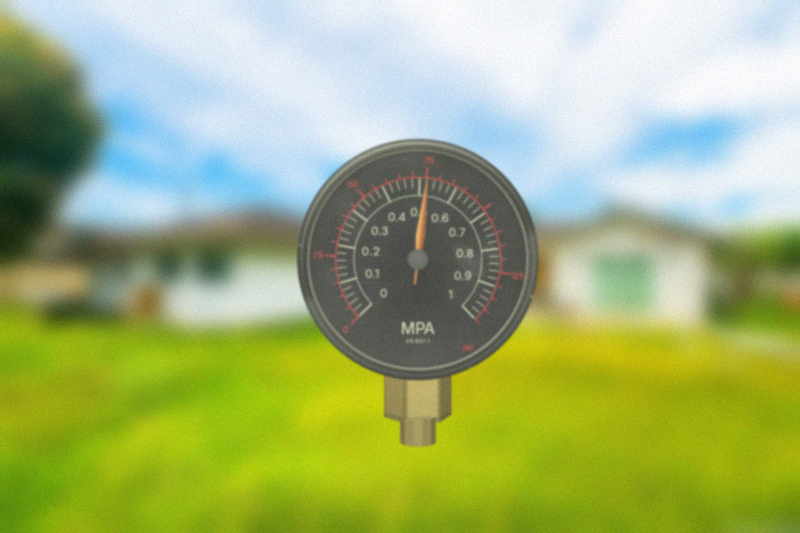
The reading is 0.52 MPa
